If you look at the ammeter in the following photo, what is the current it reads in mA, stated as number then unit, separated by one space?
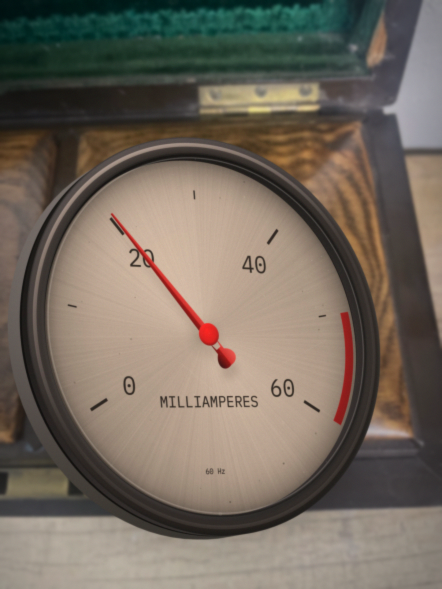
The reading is 20 mA
